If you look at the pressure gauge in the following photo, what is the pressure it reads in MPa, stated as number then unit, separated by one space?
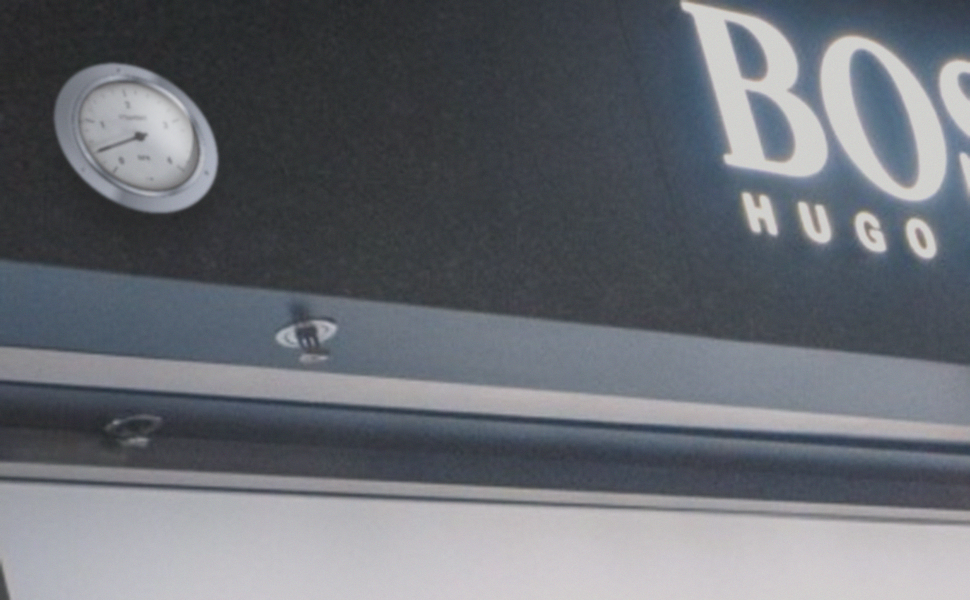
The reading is 0.4 MPa
